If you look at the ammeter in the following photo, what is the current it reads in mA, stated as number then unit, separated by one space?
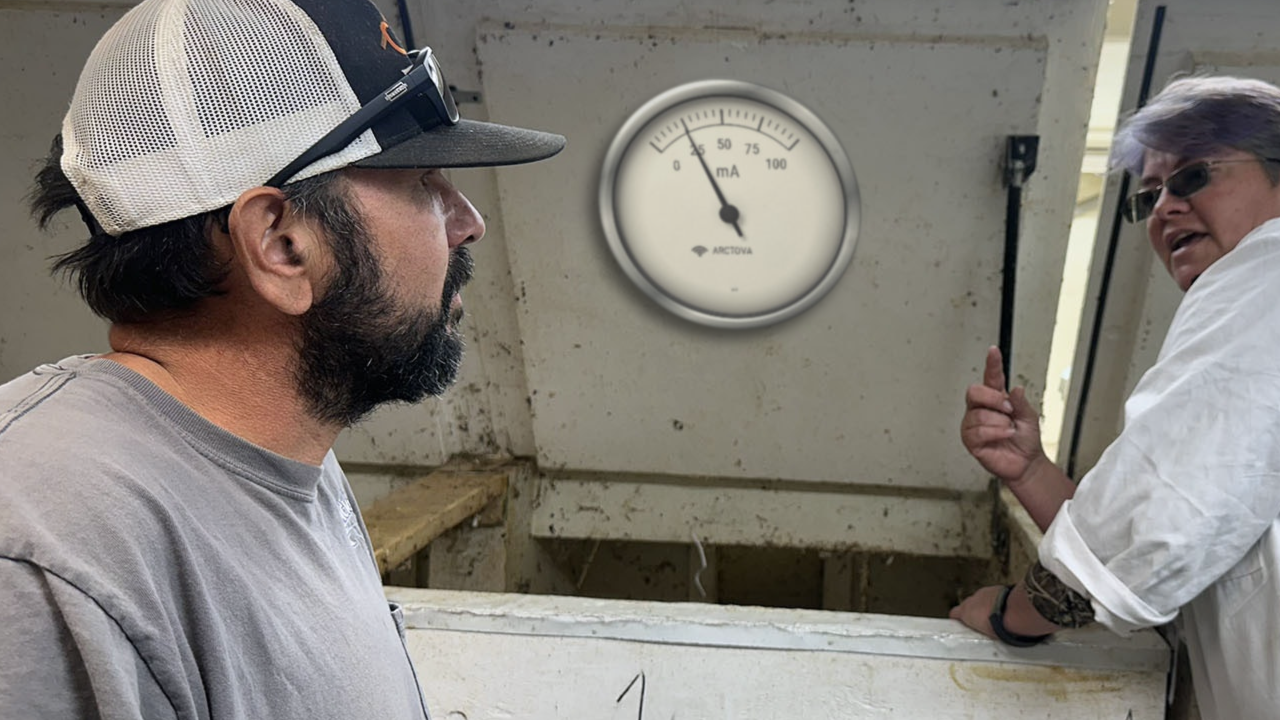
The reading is 25 mA
